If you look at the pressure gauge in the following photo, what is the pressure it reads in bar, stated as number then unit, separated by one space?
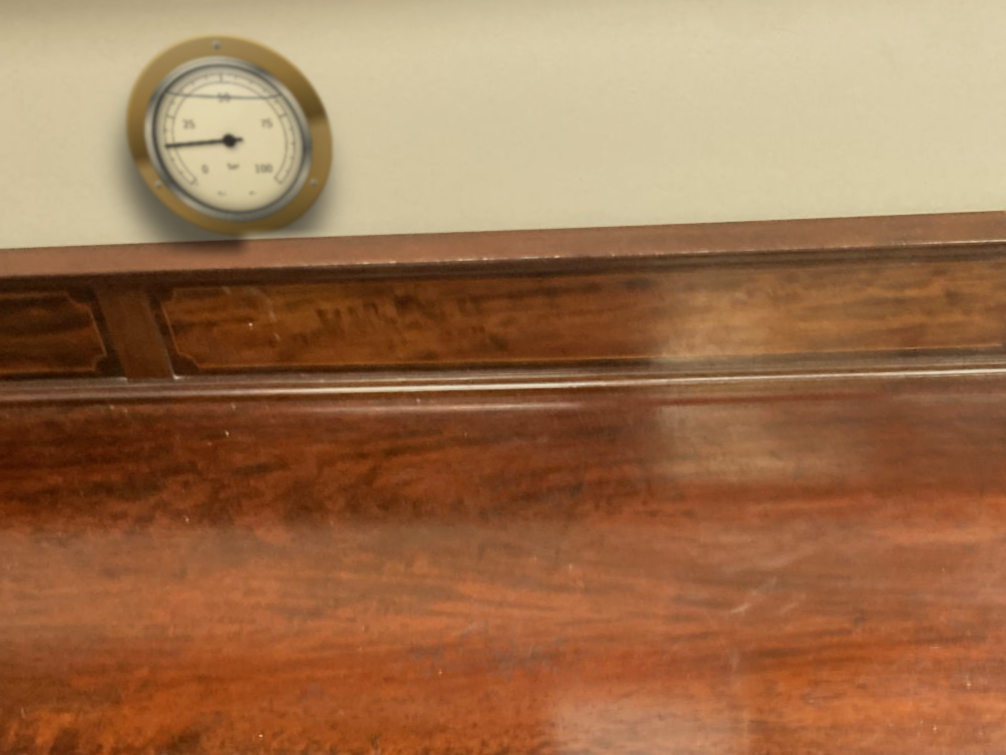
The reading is 15 bar
